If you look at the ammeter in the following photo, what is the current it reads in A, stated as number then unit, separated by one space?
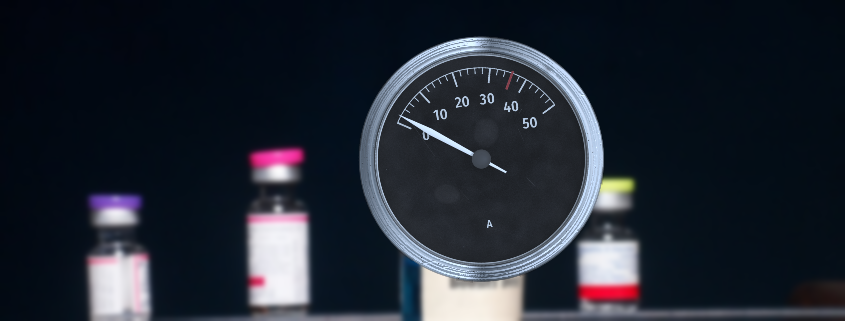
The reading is 2 A
